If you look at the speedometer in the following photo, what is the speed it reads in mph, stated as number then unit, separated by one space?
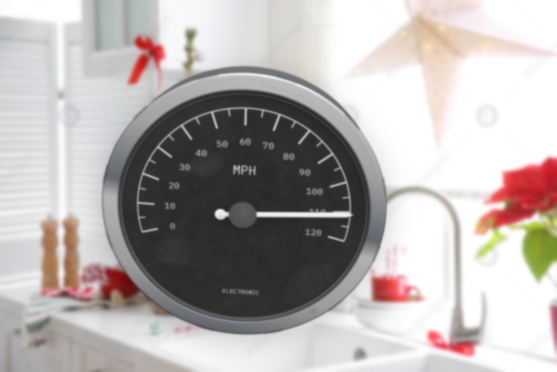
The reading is 110 mph
